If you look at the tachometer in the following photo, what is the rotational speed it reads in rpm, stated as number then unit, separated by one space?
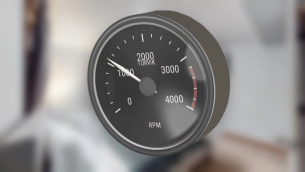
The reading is 1100 rpm
